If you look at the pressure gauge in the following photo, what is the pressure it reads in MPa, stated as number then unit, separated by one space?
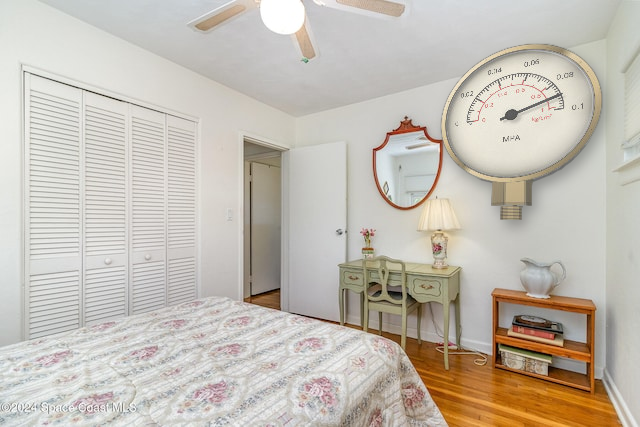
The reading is 0.09 MPa
